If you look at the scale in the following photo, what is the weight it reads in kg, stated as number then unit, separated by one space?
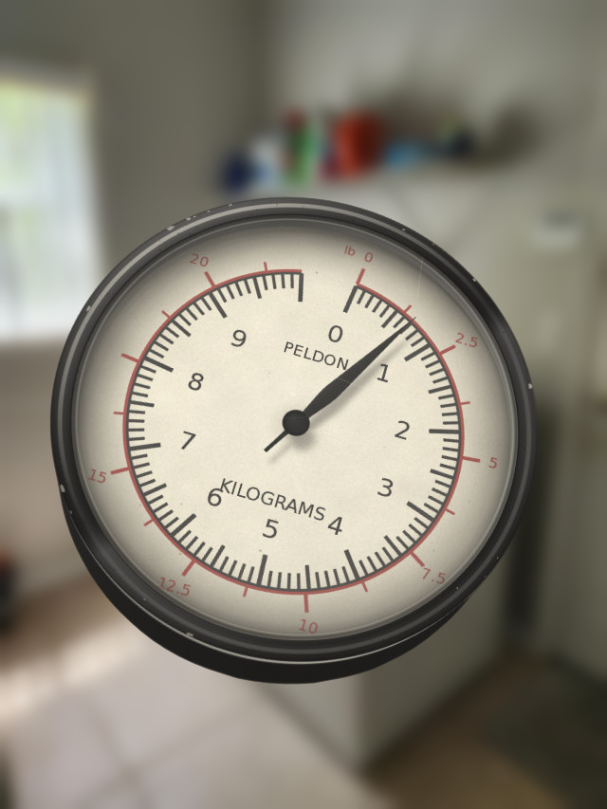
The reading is 0.7 kg
